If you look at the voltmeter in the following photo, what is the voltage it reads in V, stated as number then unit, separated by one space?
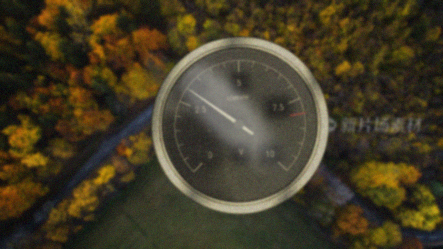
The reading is 3 V
